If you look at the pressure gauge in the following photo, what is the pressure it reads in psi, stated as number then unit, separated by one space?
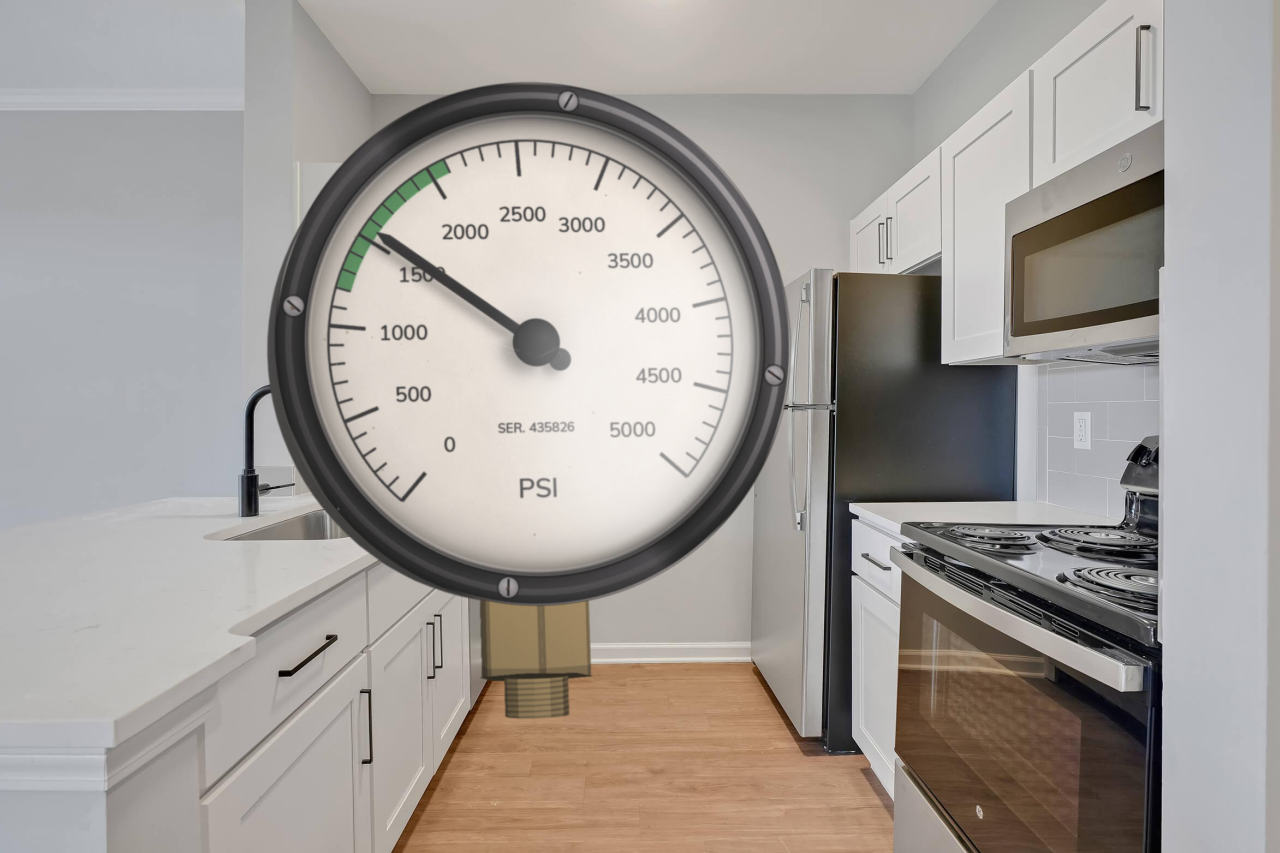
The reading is 1550 psi
